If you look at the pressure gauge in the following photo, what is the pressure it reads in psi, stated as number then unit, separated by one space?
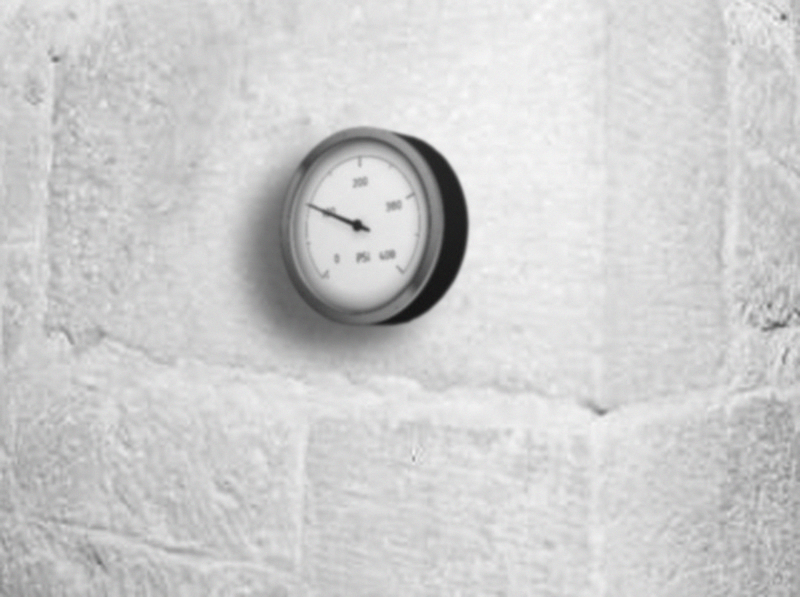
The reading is 100 psi
